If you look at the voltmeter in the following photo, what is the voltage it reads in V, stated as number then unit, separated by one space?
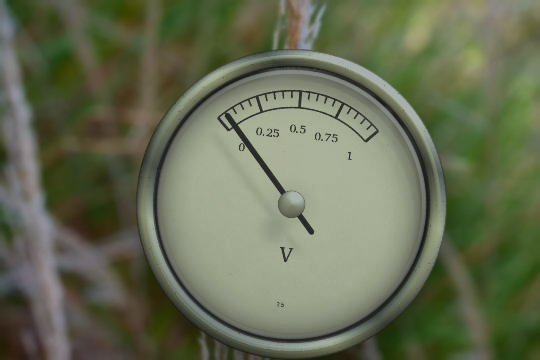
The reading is 0.05 V
